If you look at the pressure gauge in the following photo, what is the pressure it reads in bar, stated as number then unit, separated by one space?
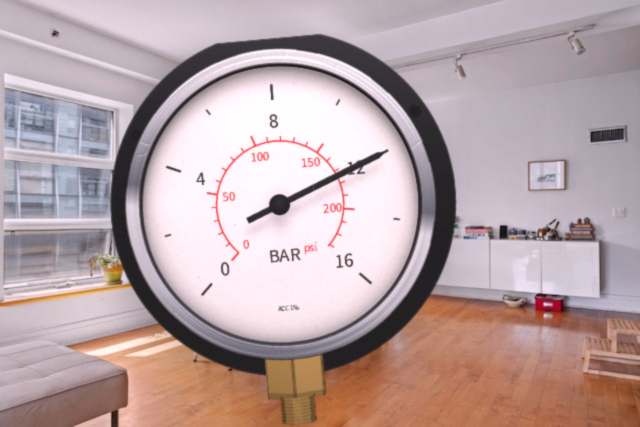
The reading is 12 bar
